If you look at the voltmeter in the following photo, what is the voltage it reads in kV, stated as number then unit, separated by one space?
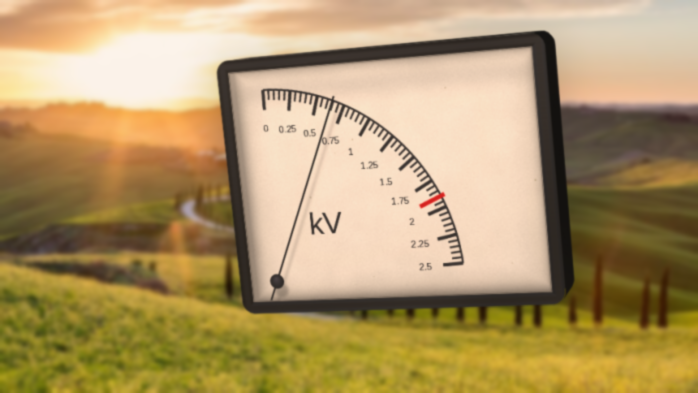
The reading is 0.65 kV
